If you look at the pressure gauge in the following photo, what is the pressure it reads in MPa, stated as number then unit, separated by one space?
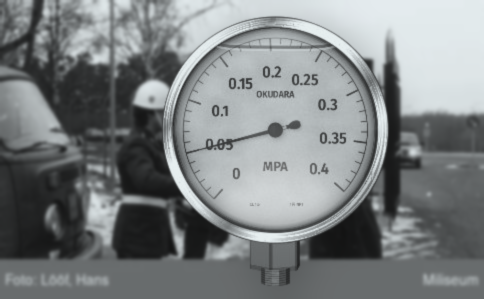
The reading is 0.05 MPa
